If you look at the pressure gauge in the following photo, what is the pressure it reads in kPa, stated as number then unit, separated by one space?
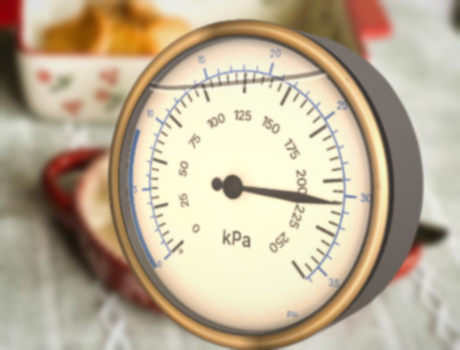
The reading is 210 kPa
